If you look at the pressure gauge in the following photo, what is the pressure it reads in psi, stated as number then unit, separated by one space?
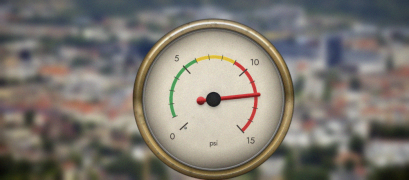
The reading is 12 psi
